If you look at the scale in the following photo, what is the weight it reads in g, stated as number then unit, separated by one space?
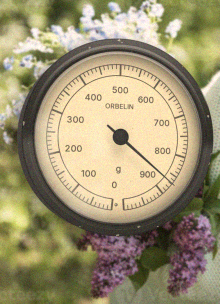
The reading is 870 g
